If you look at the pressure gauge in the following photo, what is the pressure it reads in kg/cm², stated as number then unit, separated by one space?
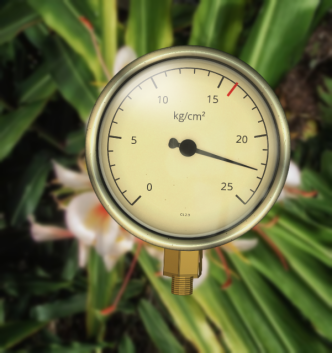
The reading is 22.5 kg/cm²
